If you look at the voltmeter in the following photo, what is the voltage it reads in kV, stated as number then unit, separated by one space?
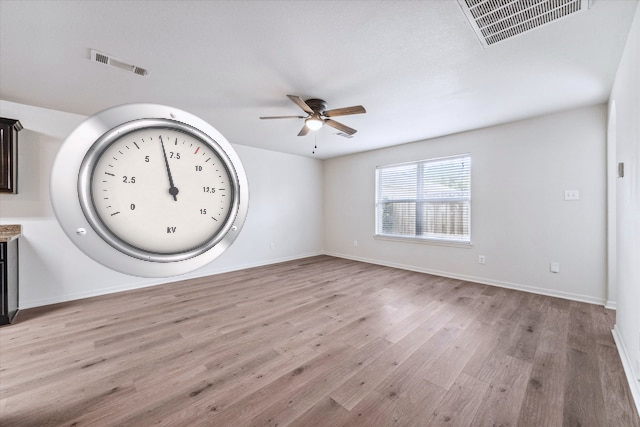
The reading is 6.5 kV
